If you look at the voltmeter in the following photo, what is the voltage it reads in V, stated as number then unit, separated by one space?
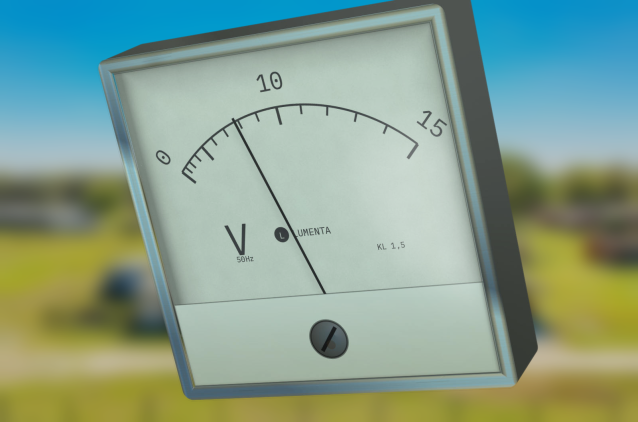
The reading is 8 V
